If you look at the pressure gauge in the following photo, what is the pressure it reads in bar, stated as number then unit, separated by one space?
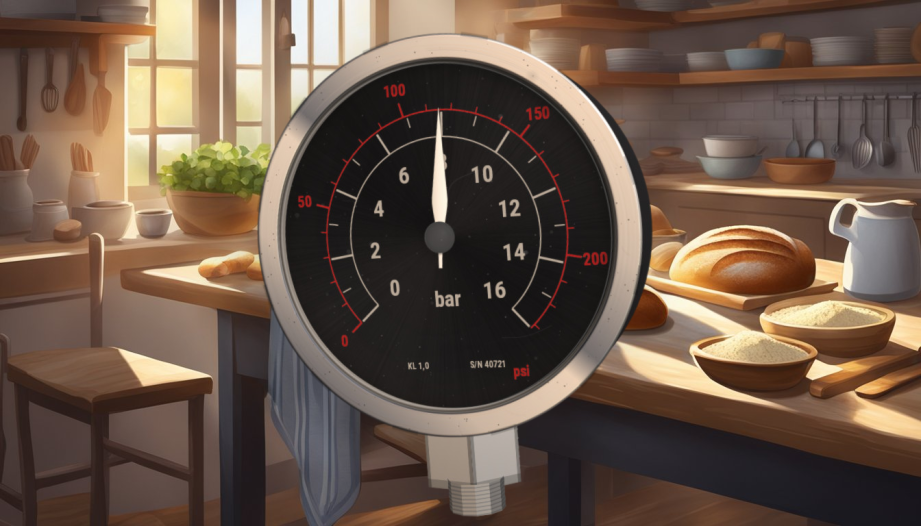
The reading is 8 bar
